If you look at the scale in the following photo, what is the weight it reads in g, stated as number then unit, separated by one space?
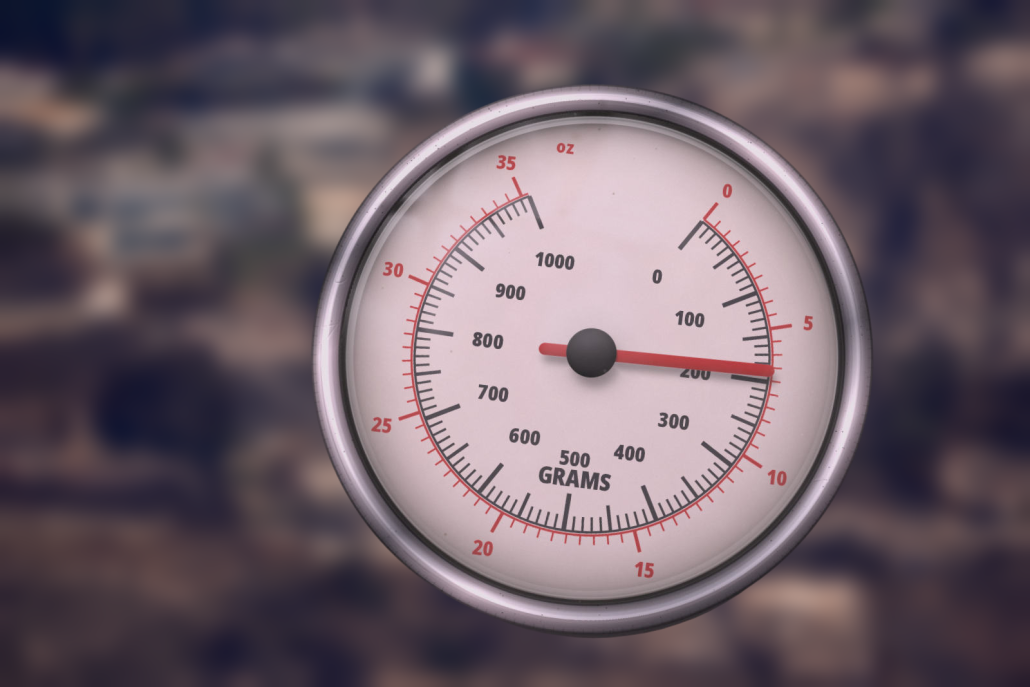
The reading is 190 g
